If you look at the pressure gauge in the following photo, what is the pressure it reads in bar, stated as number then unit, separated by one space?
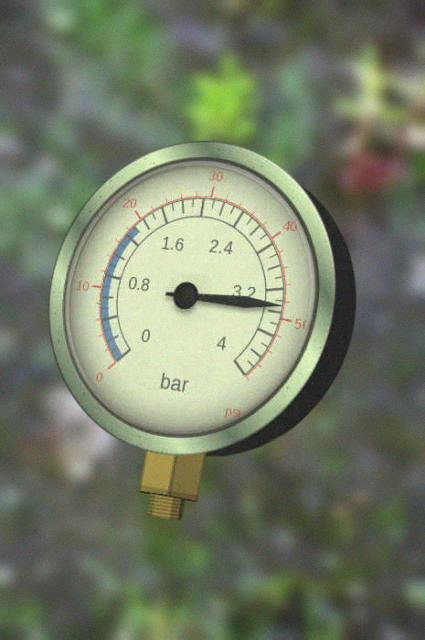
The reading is 3.35 bar
